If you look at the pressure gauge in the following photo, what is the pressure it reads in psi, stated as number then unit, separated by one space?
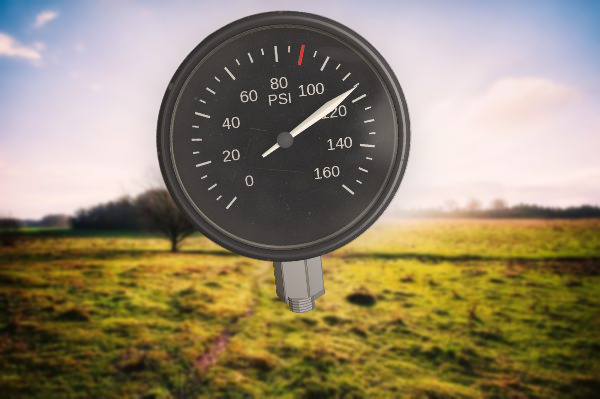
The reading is 115 psi
